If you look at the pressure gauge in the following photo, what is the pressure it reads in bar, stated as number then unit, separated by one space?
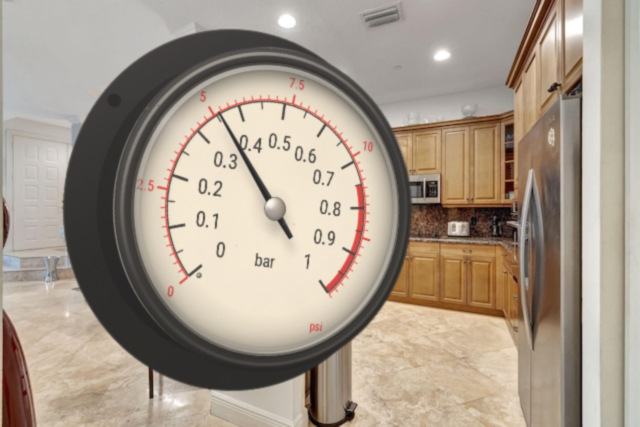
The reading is 0.35 bar
